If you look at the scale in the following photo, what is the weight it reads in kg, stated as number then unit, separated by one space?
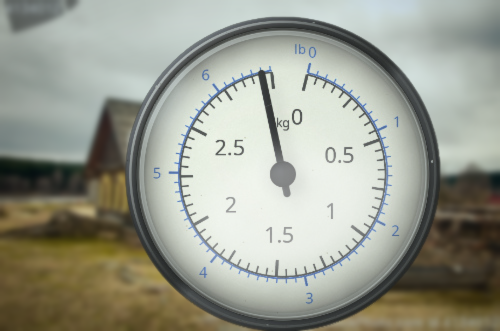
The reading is 2.95 kg
